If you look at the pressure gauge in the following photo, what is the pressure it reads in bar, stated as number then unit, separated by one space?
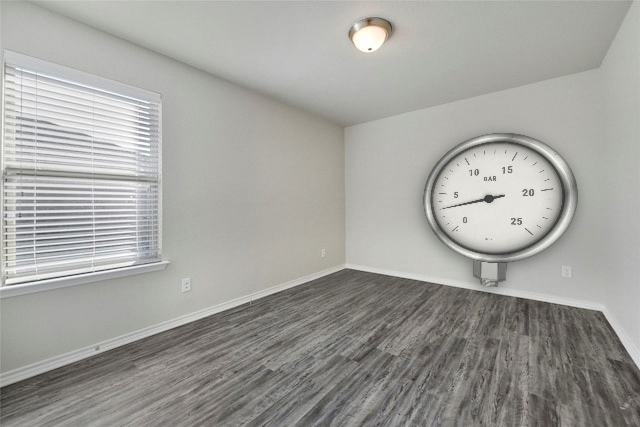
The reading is 3 bar
